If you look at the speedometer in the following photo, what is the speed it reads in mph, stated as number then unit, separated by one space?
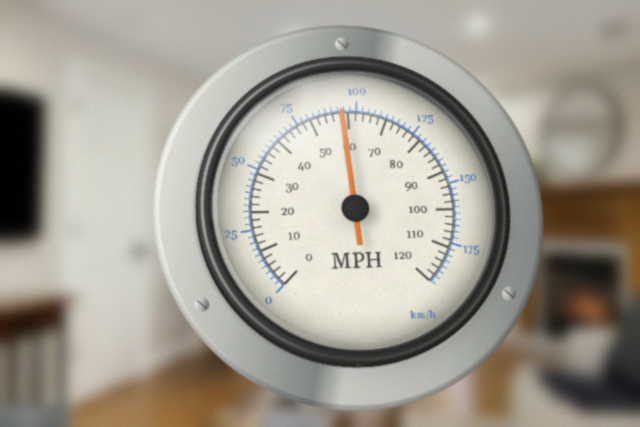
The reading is 58 mph
